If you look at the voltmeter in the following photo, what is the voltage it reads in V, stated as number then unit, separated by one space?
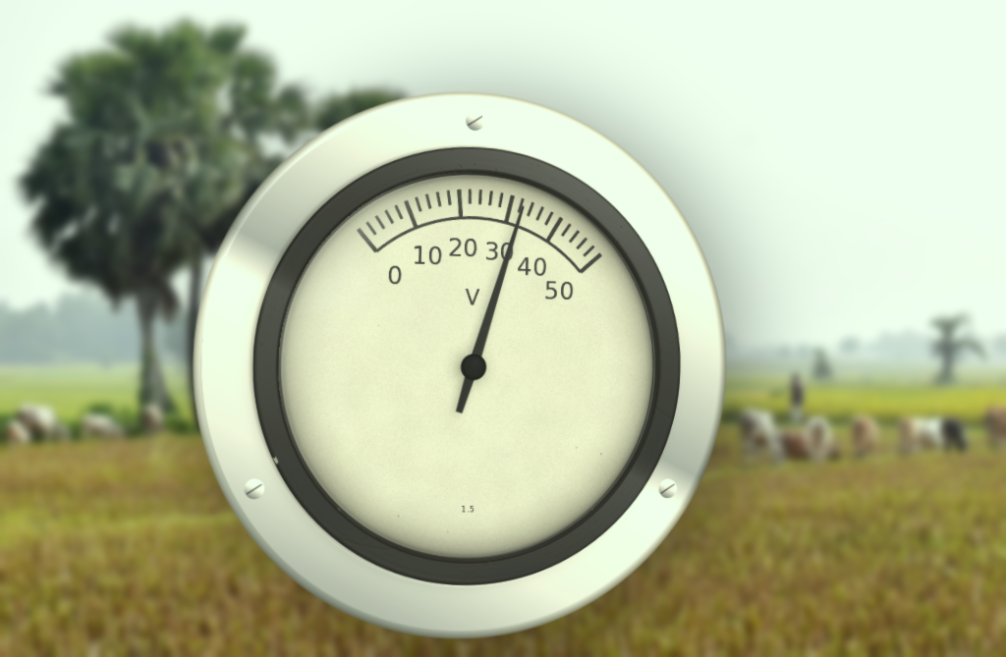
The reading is 32 V
